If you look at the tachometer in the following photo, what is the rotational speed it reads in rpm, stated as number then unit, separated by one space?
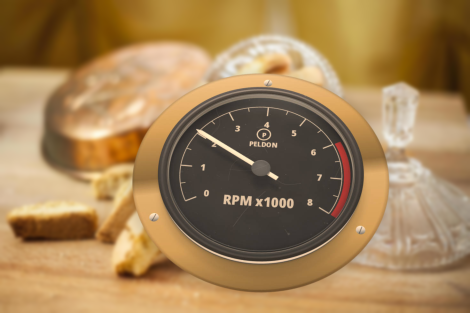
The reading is 2000 rpm
